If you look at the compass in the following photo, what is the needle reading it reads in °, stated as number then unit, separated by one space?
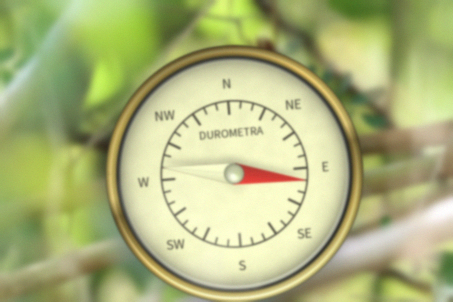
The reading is 100 °
